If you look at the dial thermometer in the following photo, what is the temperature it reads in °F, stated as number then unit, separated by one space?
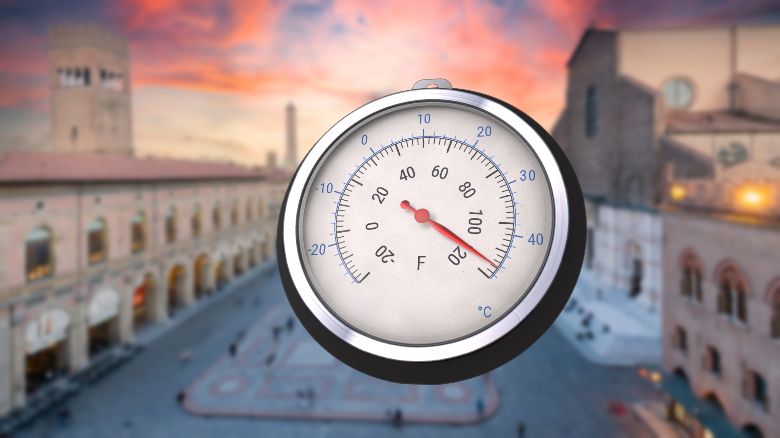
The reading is 116 °F
